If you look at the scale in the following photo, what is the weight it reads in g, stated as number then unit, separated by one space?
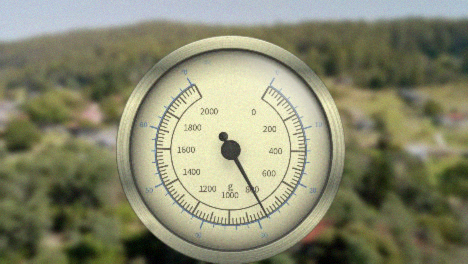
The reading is 800 g
